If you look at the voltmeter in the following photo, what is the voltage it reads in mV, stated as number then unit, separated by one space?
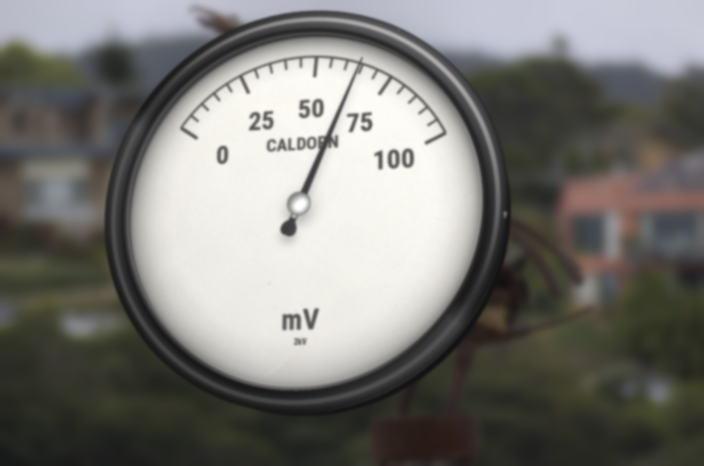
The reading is 65 mV
